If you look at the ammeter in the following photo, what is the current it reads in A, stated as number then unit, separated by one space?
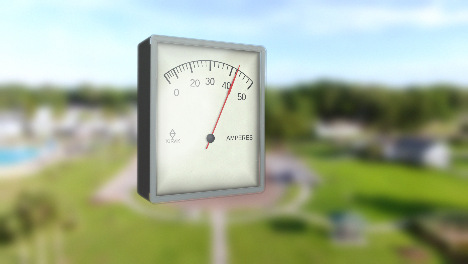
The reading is 42 A
